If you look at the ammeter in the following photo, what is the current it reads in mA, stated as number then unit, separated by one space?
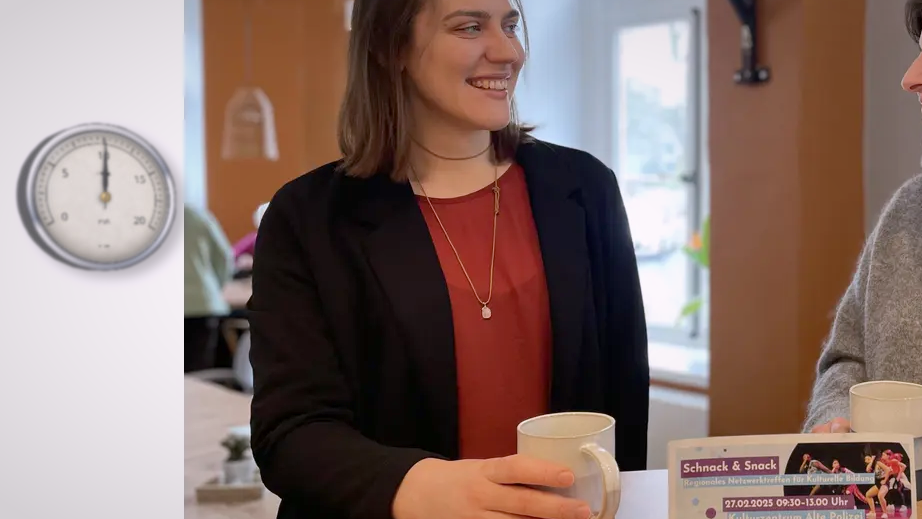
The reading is 10 mA
